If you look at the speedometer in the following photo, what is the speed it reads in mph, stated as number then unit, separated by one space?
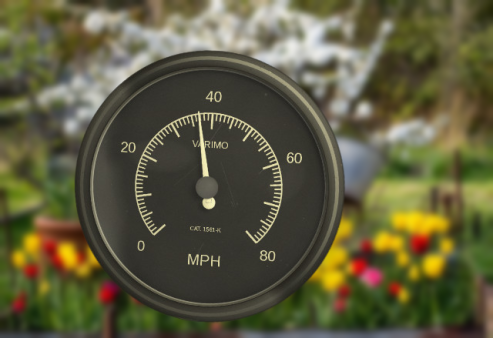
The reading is 37 mph
